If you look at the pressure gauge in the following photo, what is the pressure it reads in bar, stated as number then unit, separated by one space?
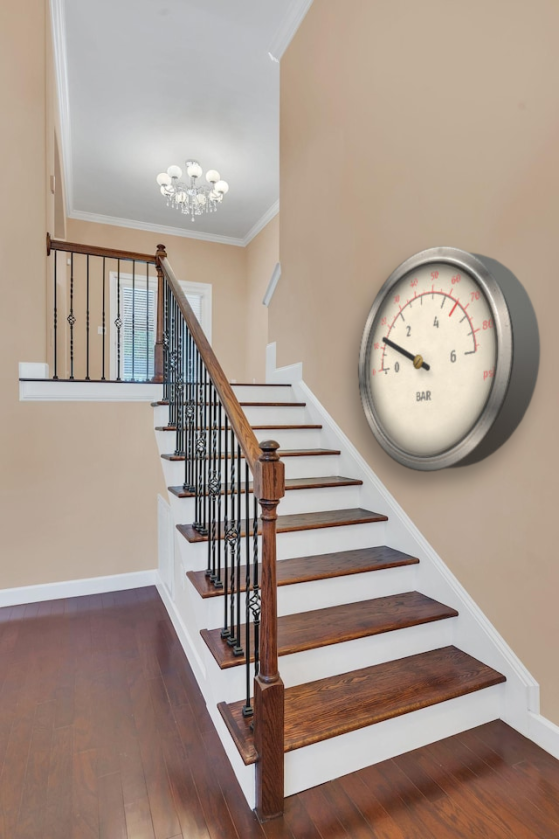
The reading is 1 bar
